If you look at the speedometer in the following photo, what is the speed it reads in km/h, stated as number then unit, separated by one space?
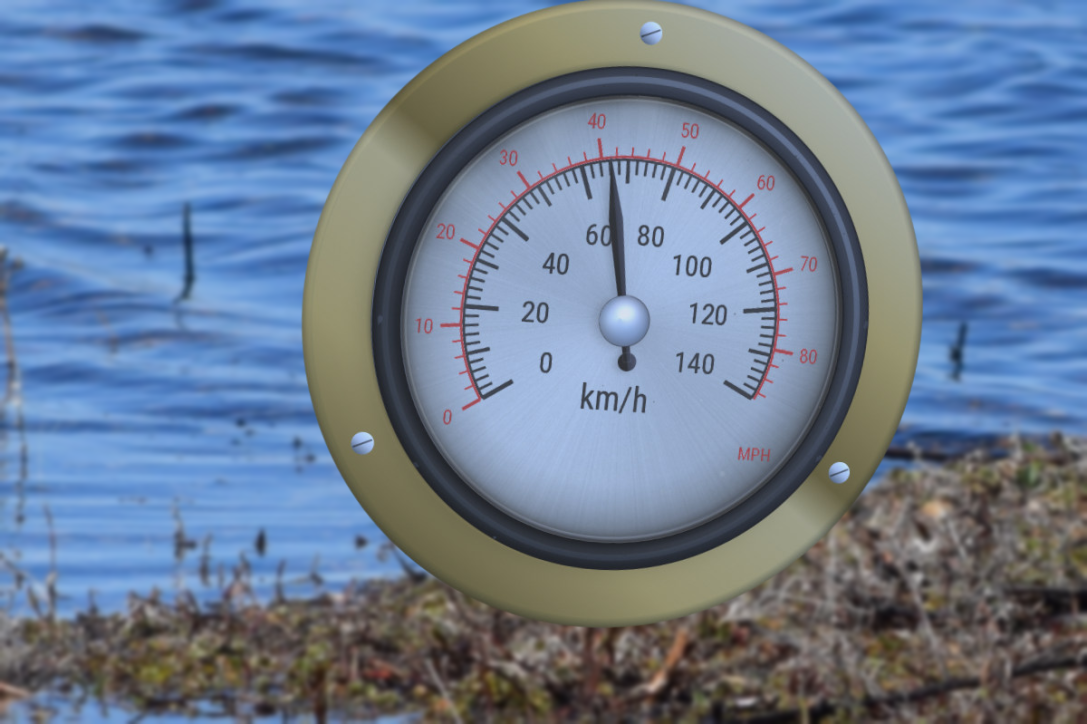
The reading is 66 km/h
